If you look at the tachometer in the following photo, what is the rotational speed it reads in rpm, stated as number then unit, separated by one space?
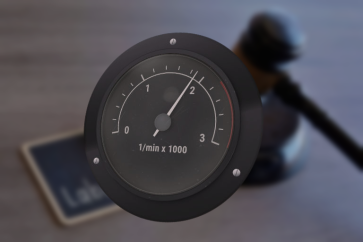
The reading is 1900 rpm
